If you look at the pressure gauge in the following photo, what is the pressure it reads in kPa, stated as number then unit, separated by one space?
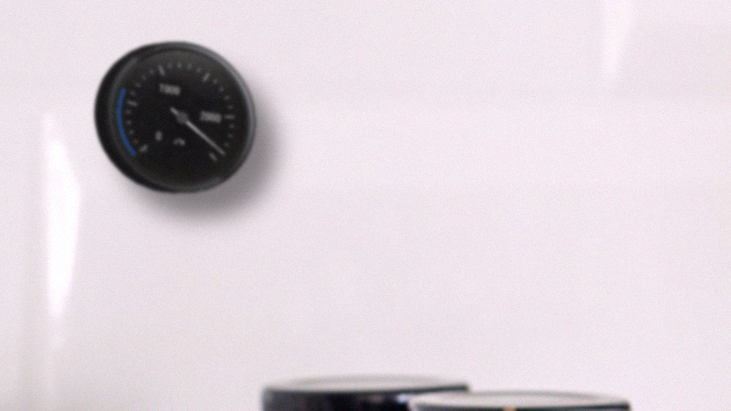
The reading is 2400 kPa
